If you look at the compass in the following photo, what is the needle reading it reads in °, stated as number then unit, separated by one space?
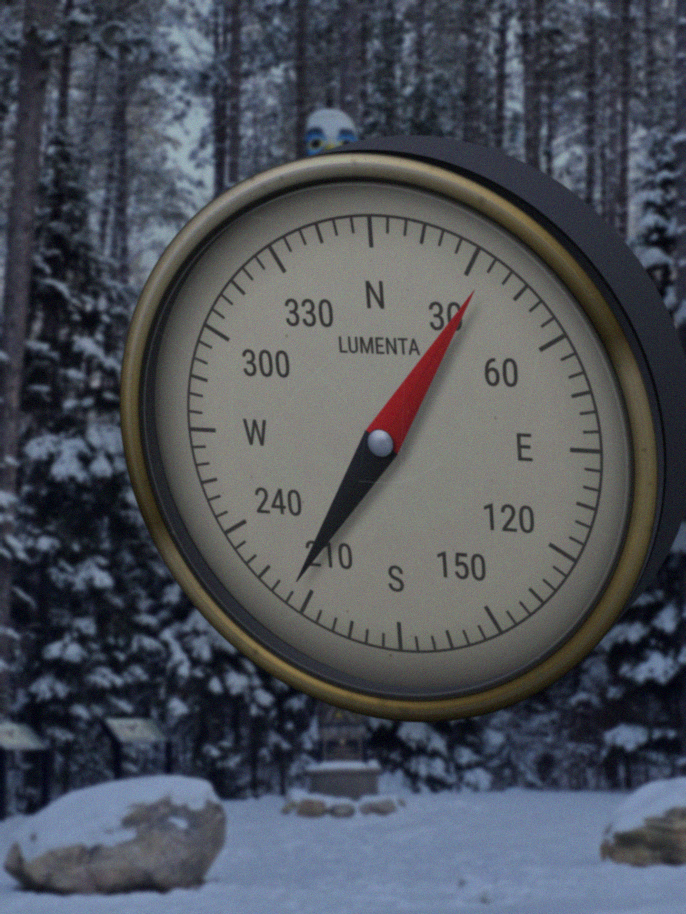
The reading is 35 °
